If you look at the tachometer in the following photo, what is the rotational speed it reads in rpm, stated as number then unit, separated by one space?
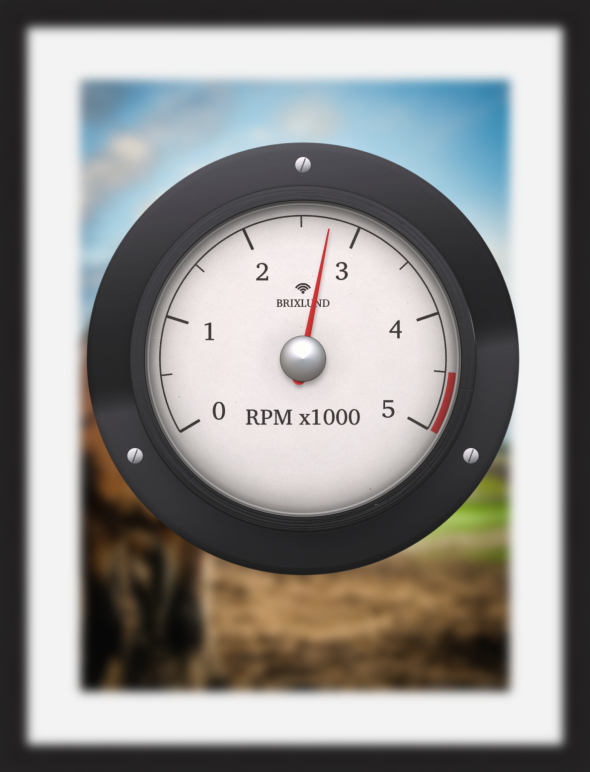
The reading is 2750 rpm
